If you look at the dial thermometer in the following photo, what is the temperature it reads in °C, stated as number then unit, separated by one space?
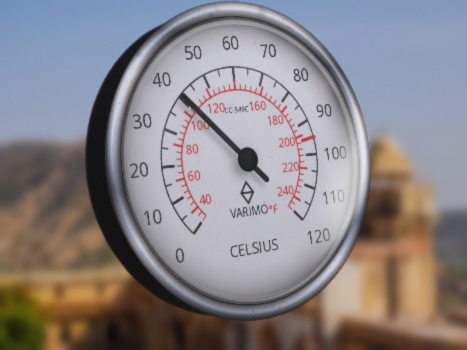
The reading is 40 °C
